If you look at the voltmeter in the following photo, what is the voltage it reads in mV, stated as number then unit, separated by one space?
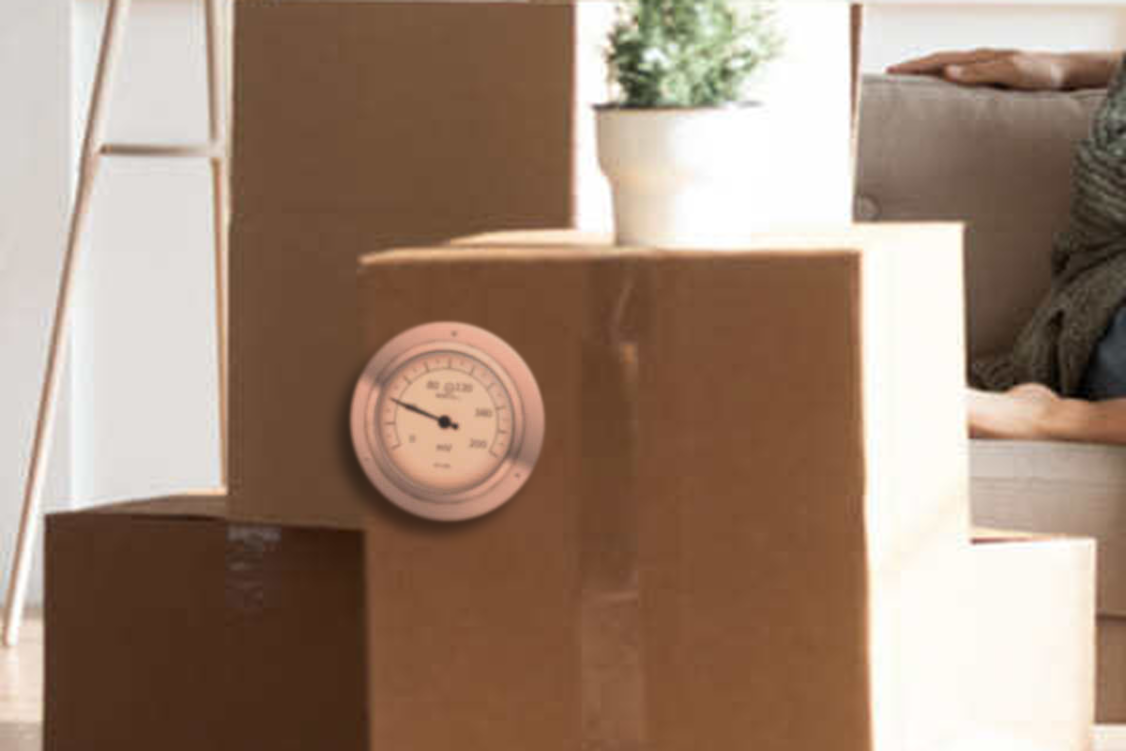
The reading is 40 mV
